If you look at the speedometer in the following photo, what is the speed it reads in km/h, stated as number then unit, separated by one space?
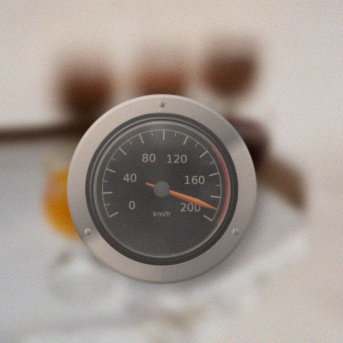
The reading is 190 km/h
